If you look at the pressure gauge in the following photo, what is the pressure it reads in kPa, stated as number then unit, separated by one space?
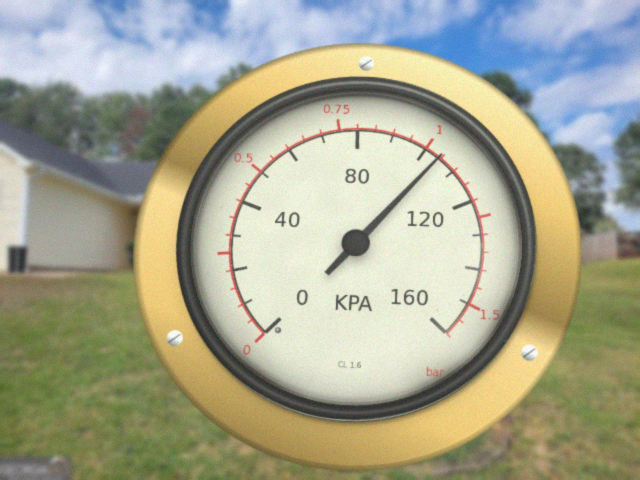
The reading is 105 kPa
